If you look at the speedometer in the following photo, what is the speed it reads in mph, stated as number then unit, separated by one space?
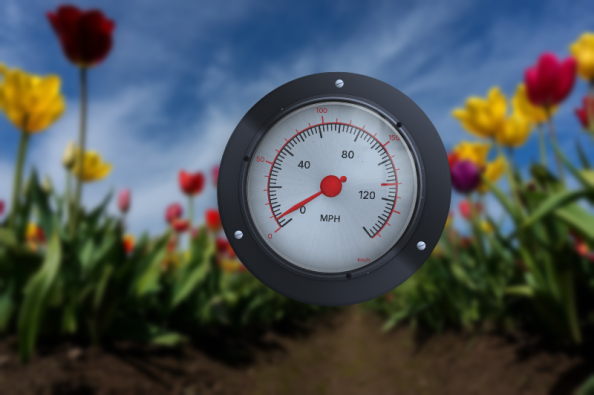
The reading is 4 mph
